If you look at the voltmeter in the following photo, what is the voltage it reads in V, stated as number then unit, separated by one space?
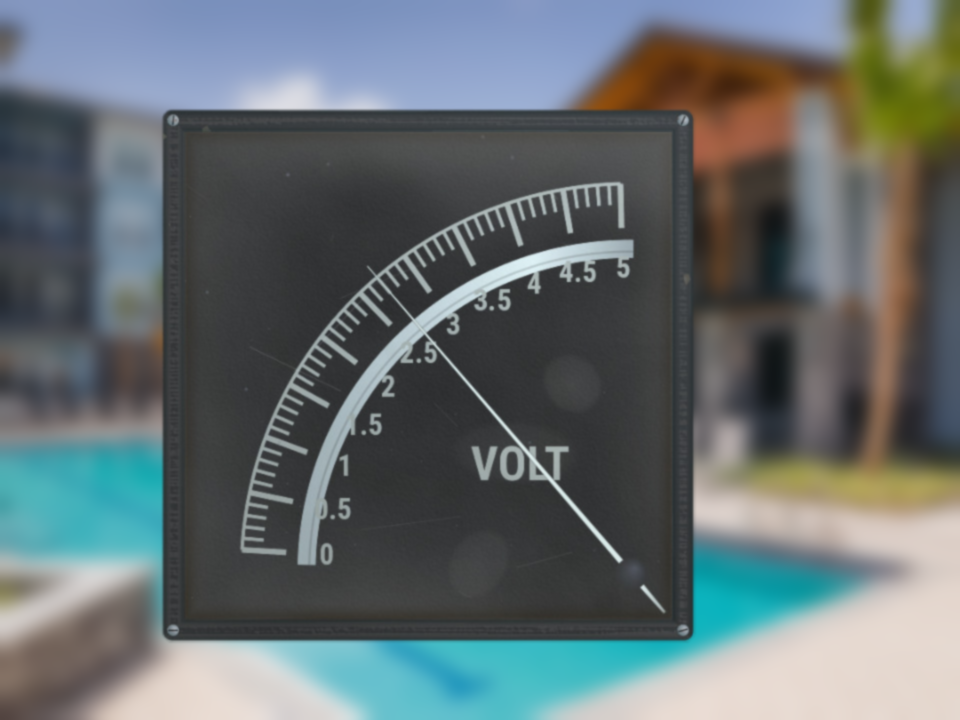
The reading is 2.7 V
